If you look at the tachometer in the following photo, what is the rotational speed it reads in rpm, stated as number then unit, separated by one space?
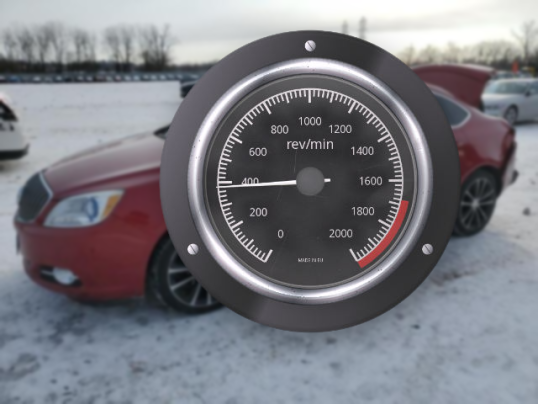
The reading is 380 rpm
